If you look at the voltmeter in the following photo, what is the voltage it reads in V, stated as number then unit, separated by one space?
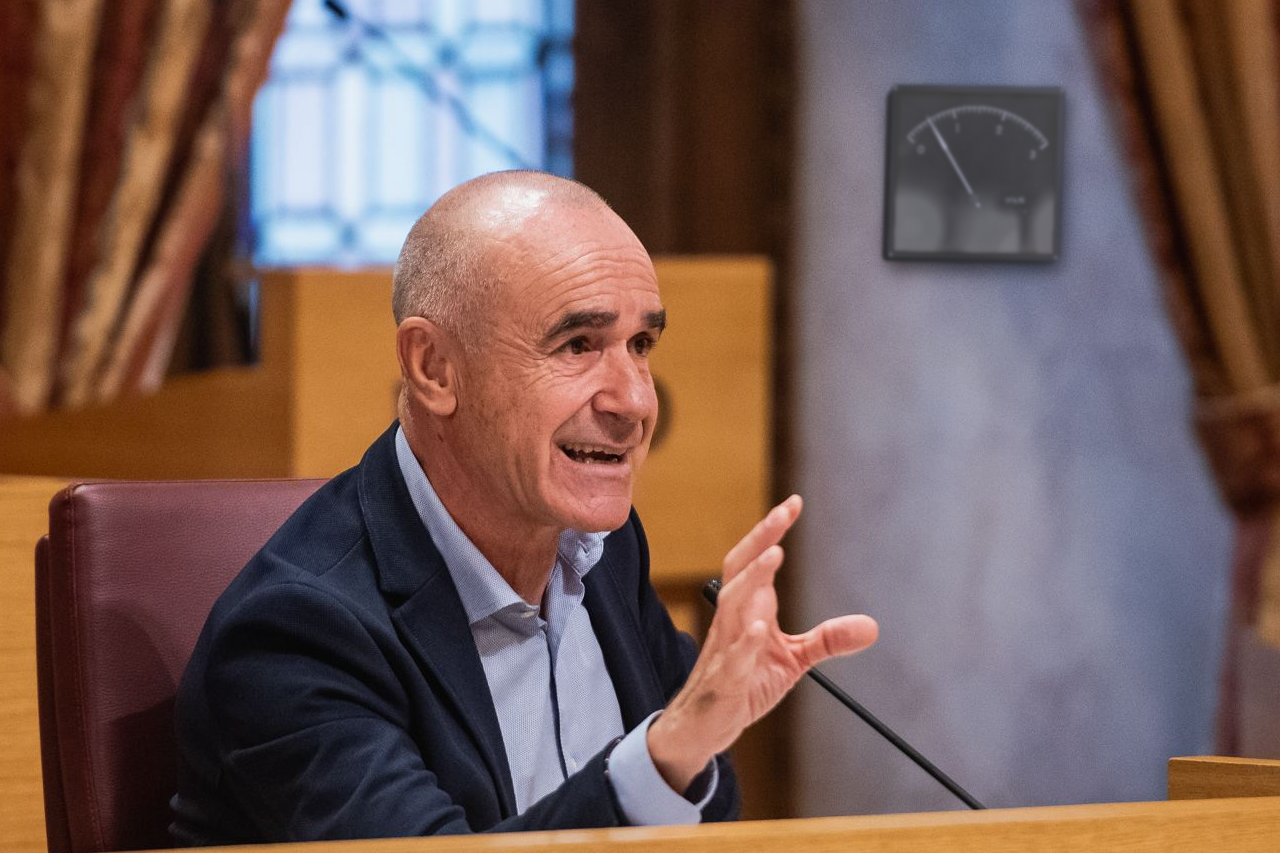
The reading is 0.5 V
